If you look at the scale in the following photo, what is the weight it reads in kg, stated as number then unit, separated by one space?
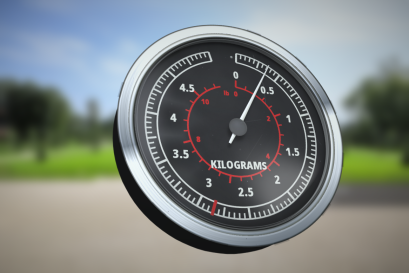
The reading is 0.35 kg
